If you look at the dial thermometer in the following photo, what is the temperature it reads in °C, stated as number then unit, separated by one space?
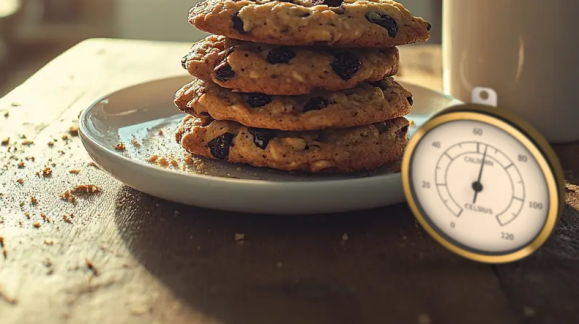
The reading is 65 °C
